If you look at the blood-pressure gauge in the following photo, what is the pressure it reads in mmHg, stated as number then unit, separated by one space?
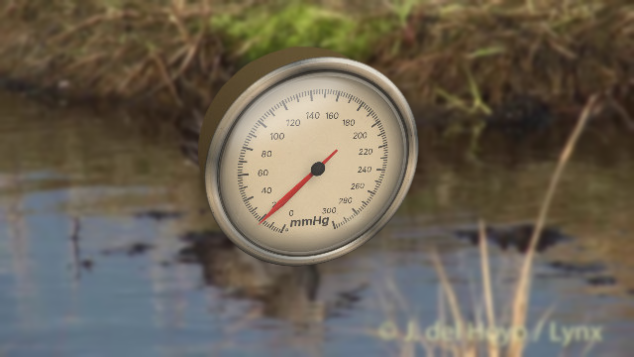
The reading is 20 mmHg
